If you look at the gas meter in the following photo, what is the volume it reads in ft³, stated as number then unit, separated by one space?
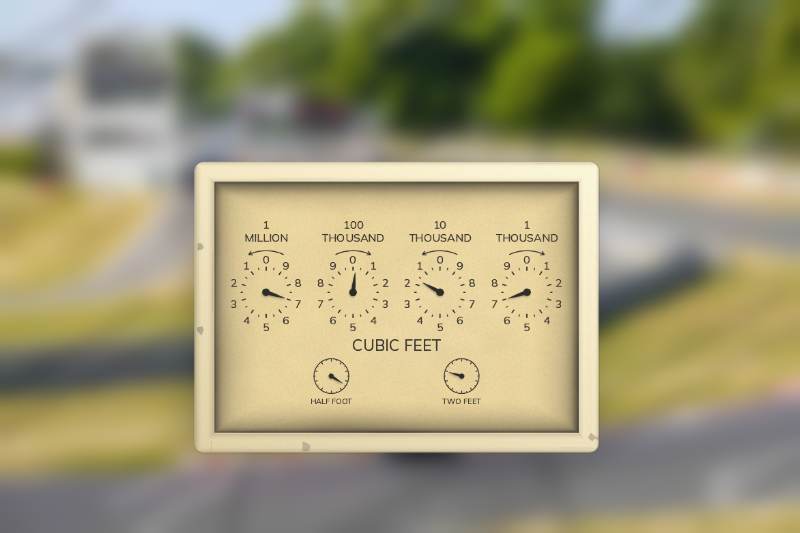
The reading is 701700 ft³
